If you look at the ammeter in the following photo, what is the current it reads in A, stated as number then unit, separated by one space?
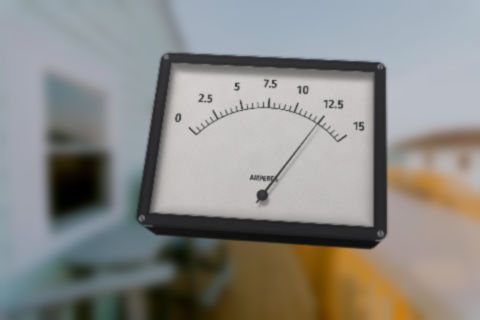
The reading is 12.5 A
